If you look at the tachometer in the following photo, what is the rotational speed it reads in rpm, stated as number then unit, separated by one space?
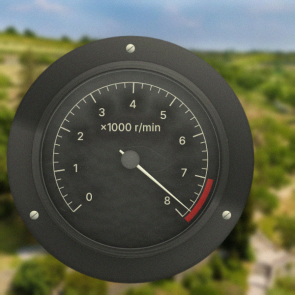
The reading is 7800 rpm
